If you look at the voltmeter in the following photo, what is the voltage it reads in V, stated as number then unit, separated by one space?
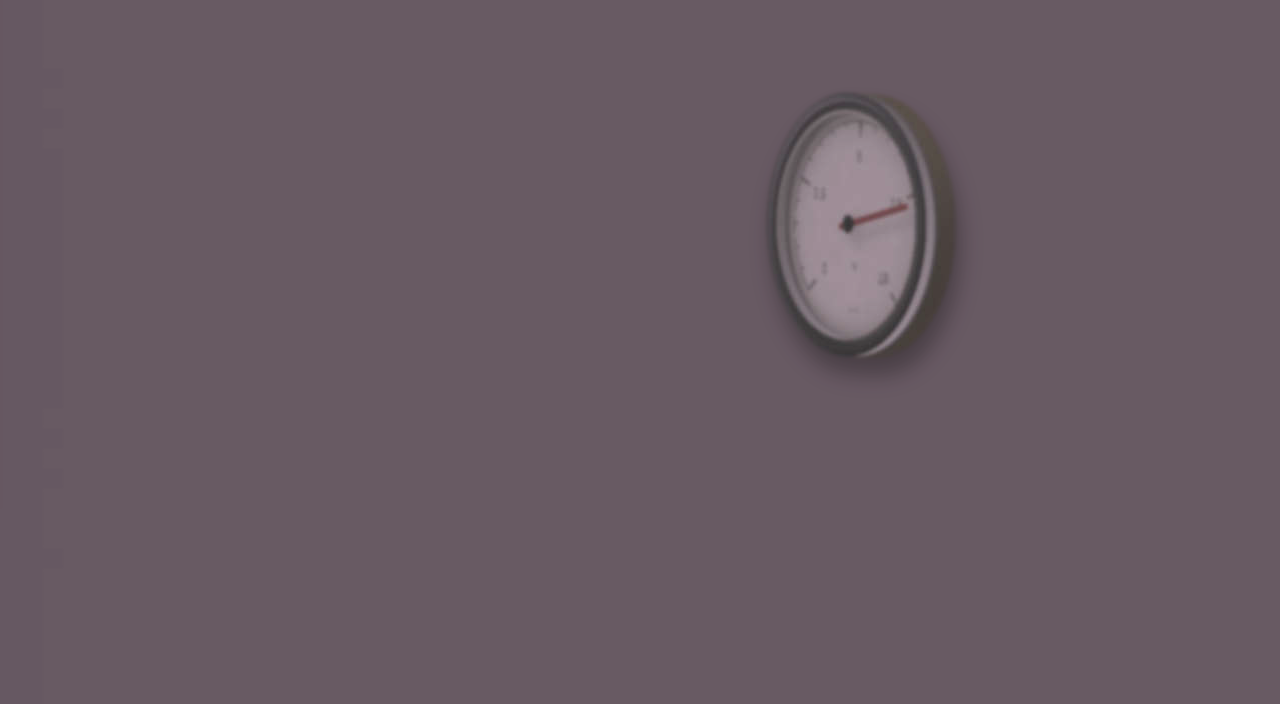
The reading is 7.75 V
